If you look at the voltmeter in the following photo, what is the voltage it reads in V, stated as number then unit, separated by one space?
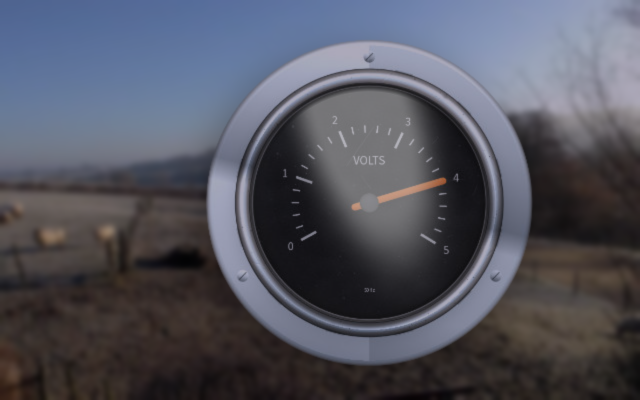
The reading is 4 V
